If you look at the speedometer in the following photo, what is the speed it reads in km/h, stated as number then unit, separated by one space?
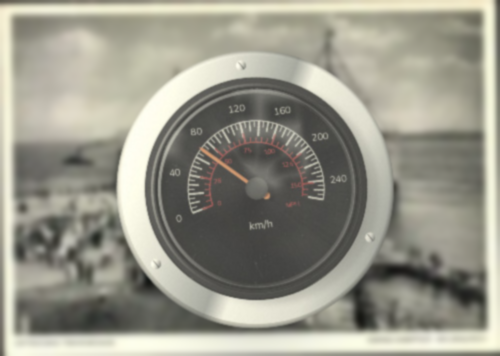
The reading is 70 km/h
